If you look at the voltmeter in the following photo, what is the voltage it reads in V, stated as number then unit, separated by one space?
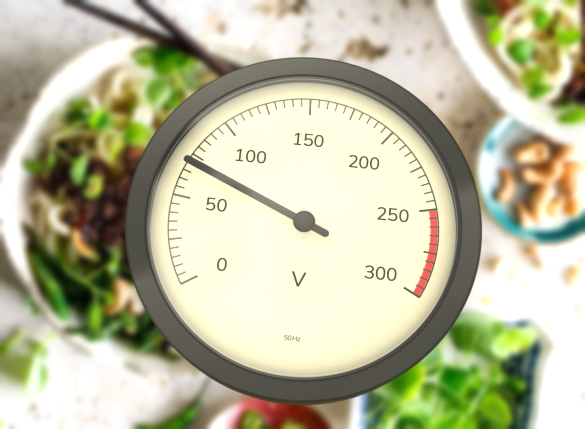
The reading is 70 V
